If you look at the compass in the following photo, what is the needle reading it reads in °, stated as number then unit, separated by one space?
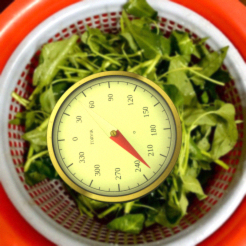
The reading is 230 °
